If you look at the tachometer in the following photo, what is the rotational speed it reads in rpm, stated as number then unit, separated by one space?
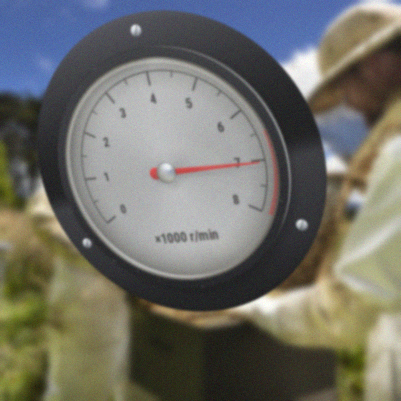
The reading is 7000 rpm
